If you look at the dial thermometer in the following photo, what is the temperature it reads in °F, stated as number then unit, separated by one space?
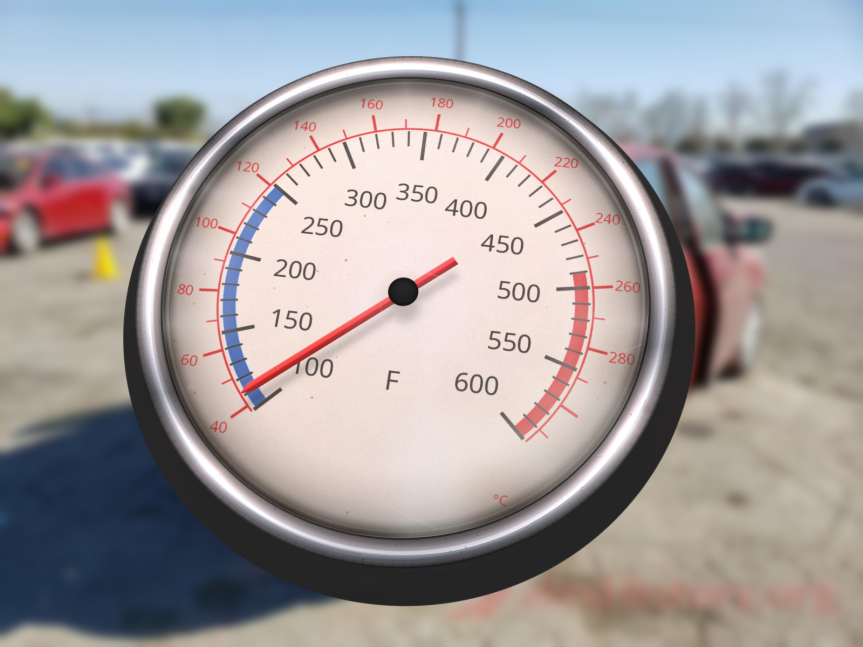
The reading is 110 °F
